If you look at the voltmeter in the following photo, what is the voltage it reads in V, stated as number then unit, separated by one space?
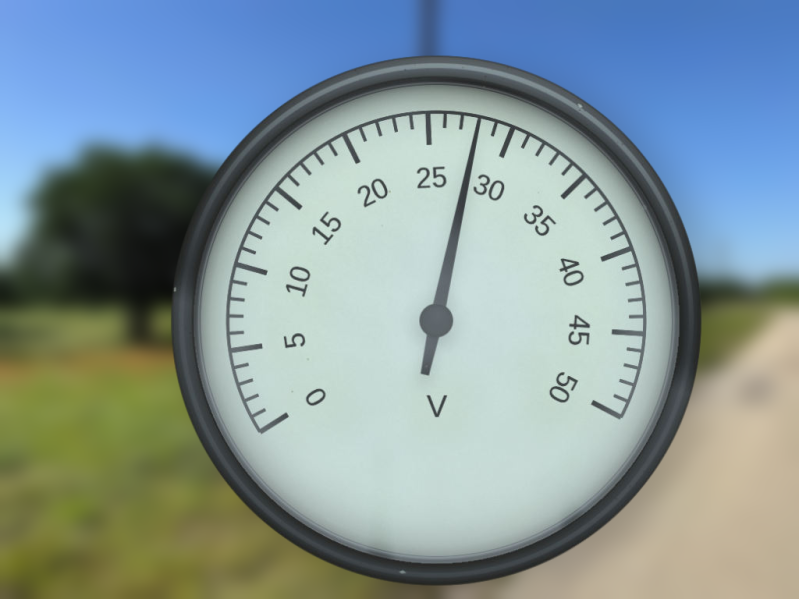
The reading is 28 V
